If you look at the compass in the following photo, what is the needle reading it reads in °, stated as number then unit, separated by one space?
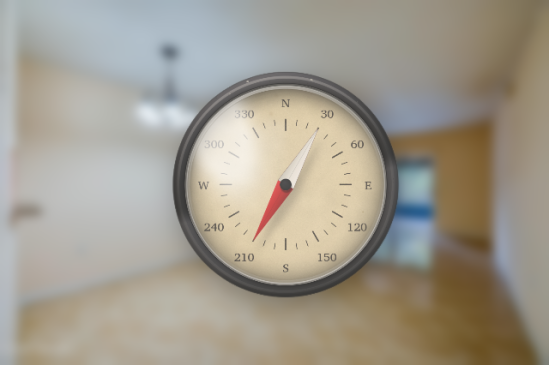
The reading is 210 °
